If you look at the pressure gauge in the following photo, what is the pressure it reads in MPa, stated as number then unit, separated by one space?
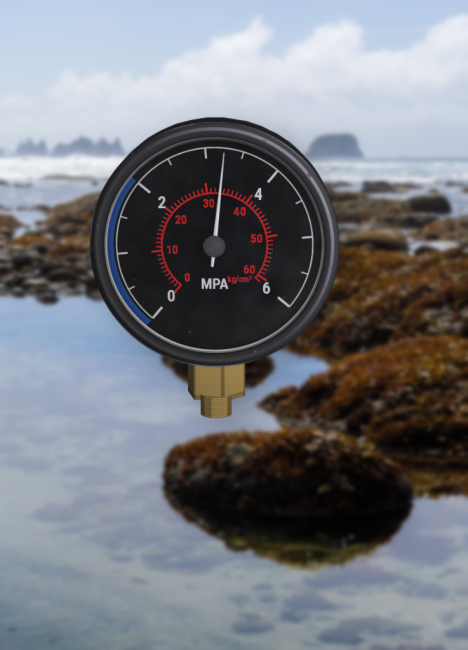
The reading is 3.25 MPa
